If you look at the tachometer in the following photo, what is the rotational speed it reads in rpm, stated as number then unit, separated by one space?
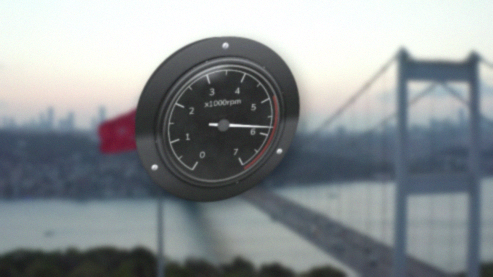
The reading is 5750 rpm
